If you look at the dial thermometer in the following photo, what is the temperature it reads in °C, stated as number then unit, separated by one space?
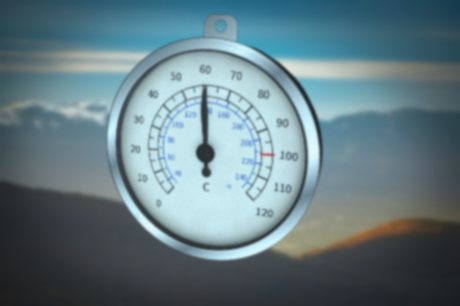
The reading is 60 °C
